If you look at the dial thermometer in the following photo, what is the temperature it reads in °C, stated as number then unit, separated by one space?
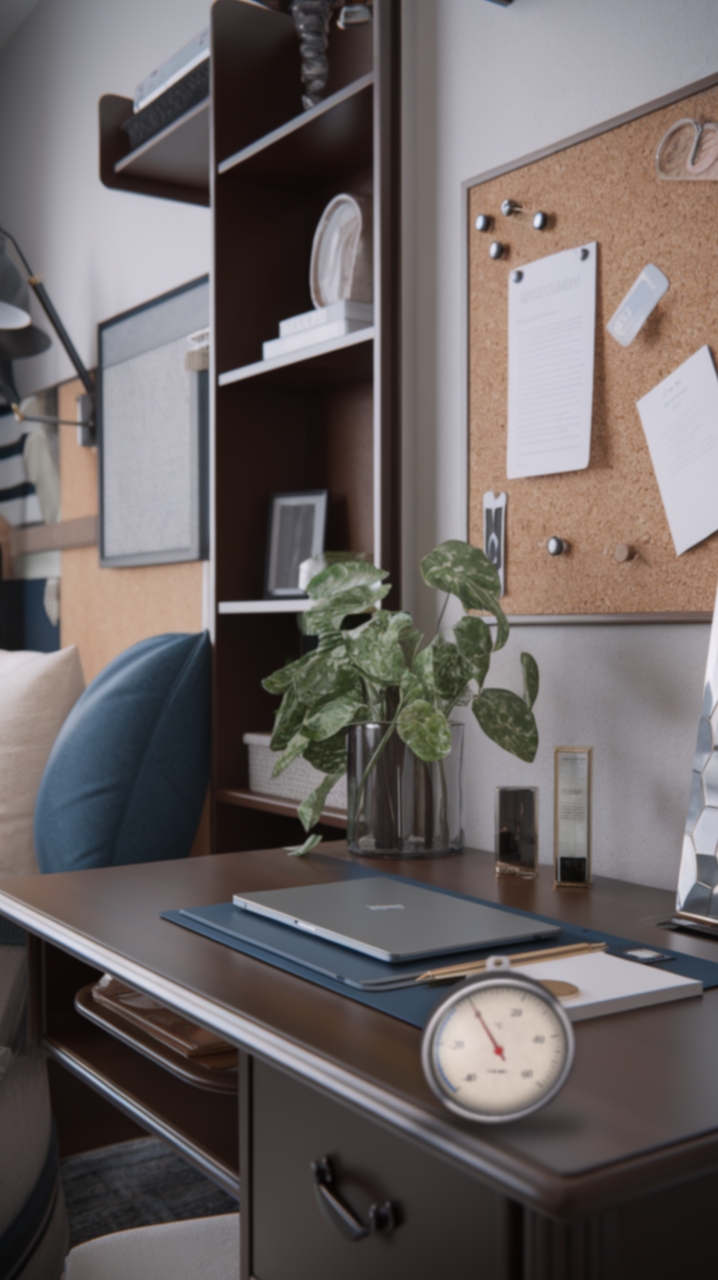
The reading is 0 °C
